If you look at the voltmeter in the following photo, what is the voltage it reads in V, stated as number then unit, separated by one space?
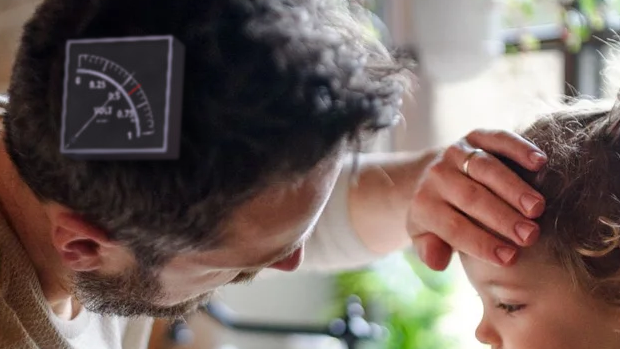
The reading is 0.5 V
